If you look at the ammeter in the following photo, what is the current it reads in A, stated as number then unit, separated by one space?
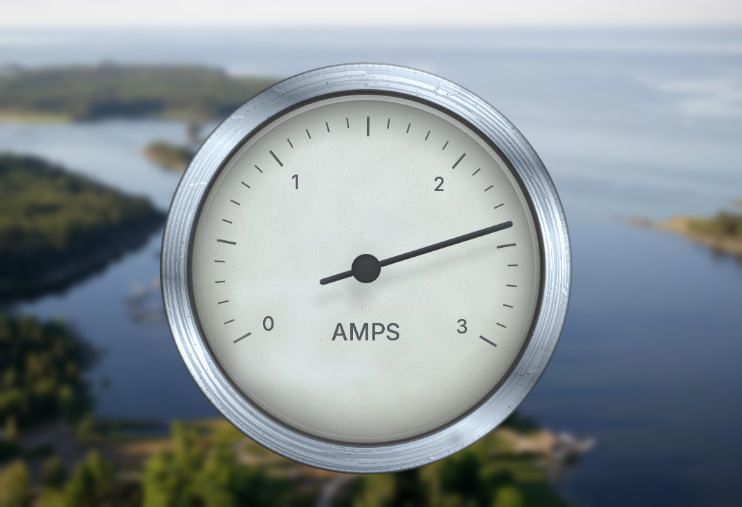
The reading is 2.4 A
